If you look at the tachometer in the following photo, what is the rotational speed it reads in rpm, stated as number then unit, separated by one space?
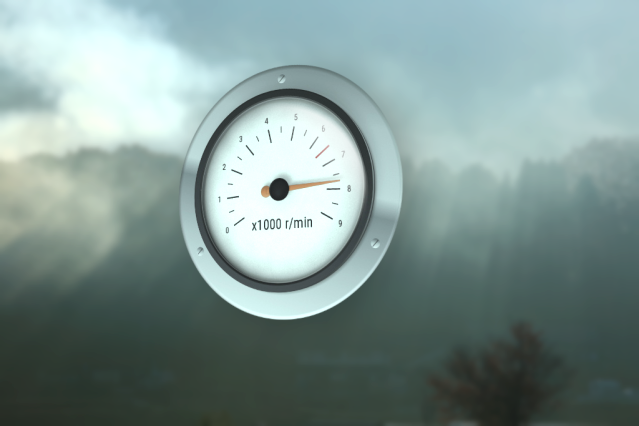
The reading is 7750 rpm
